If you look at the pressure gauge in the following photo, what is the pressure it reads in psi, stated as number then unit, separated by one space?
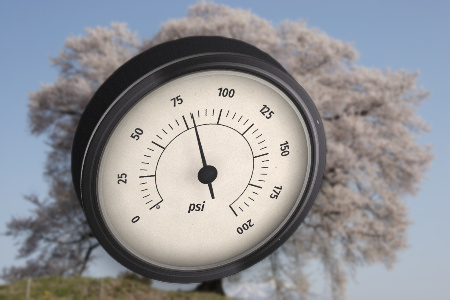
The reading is 80 psi
